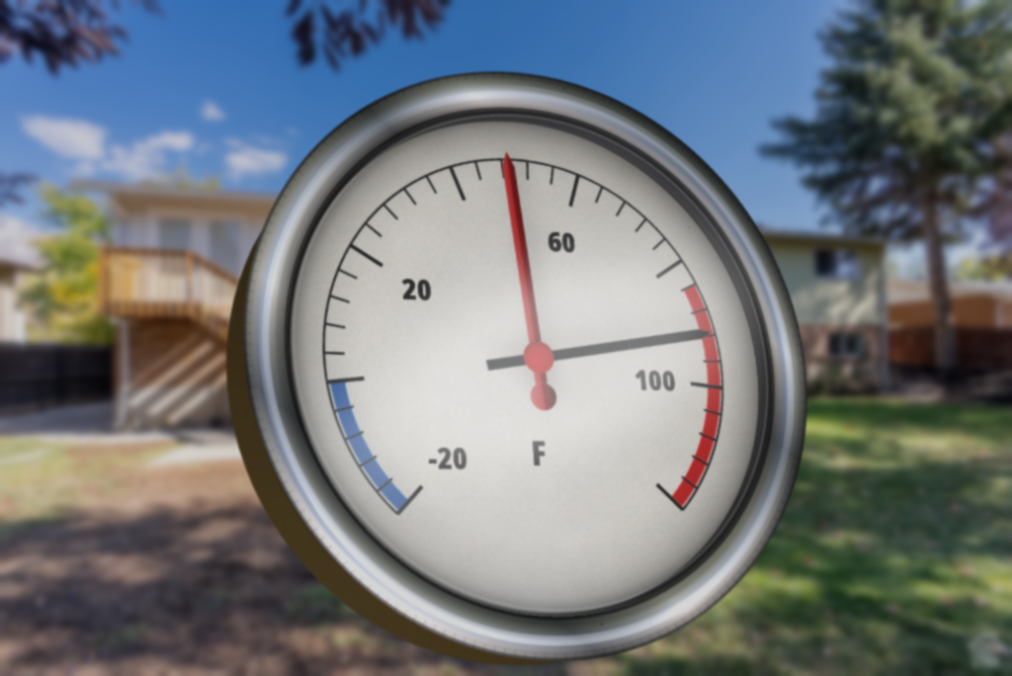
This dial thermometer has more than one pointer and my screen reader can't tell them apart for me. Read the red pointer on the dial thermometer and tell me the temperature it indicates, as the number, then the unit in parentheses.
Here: 48 (°F)
